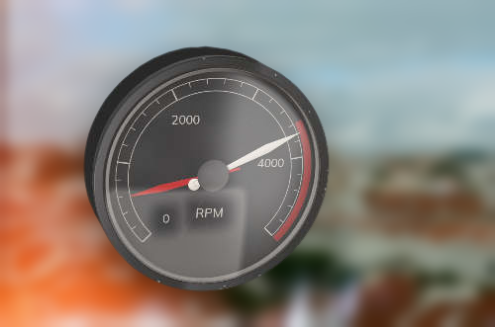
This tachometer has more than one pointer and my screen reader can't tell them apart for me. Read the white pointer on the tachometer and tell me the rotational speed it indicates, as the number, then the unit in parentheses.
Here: 3700 (rpm)
